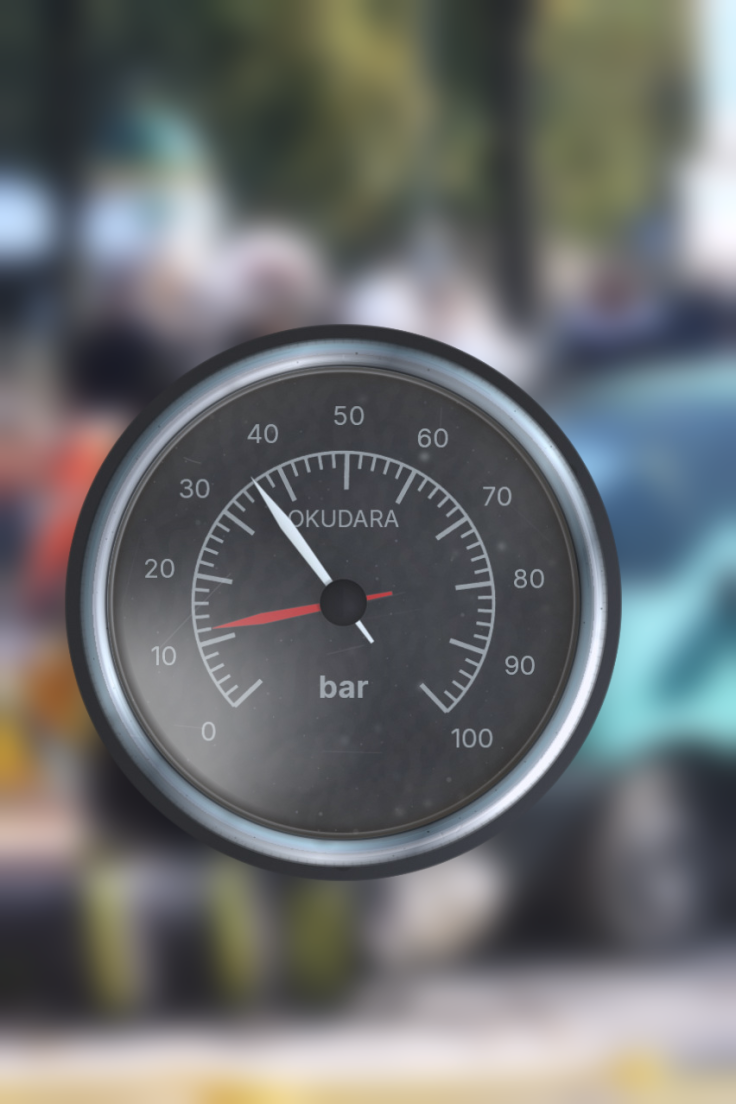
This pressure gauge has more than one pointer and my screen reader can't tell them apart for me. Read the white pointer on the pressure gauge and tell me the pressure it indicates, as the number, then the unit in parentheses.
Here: 36 (bar)
